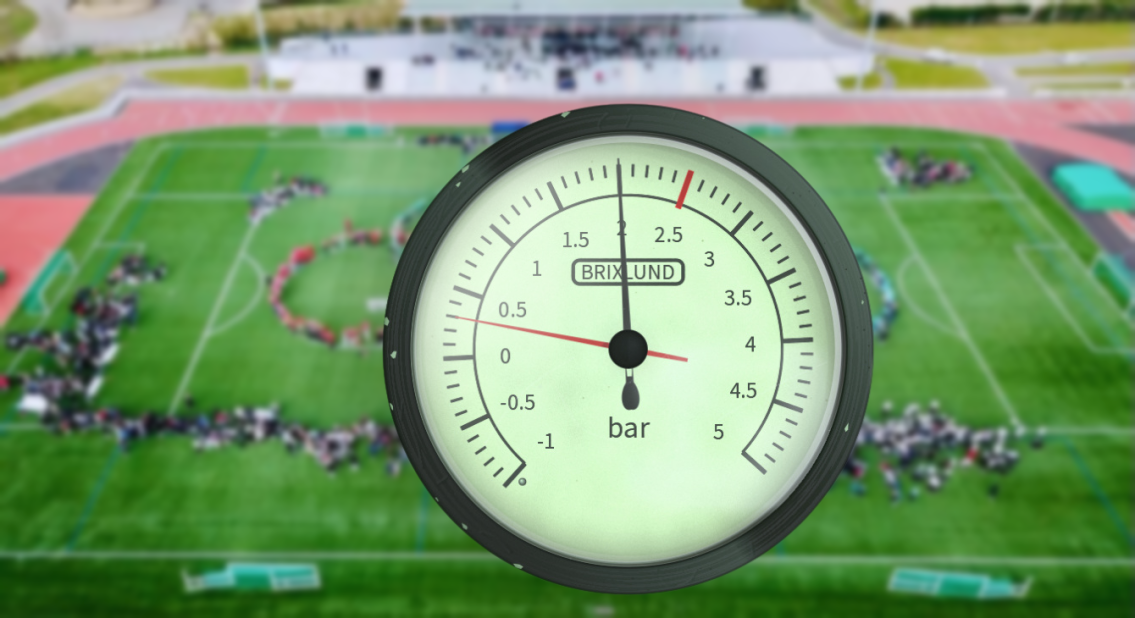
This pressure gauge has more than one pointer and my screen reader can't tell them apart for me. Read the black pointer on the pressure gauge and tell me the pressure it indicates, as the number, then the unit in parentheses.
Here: 2 (bar)
